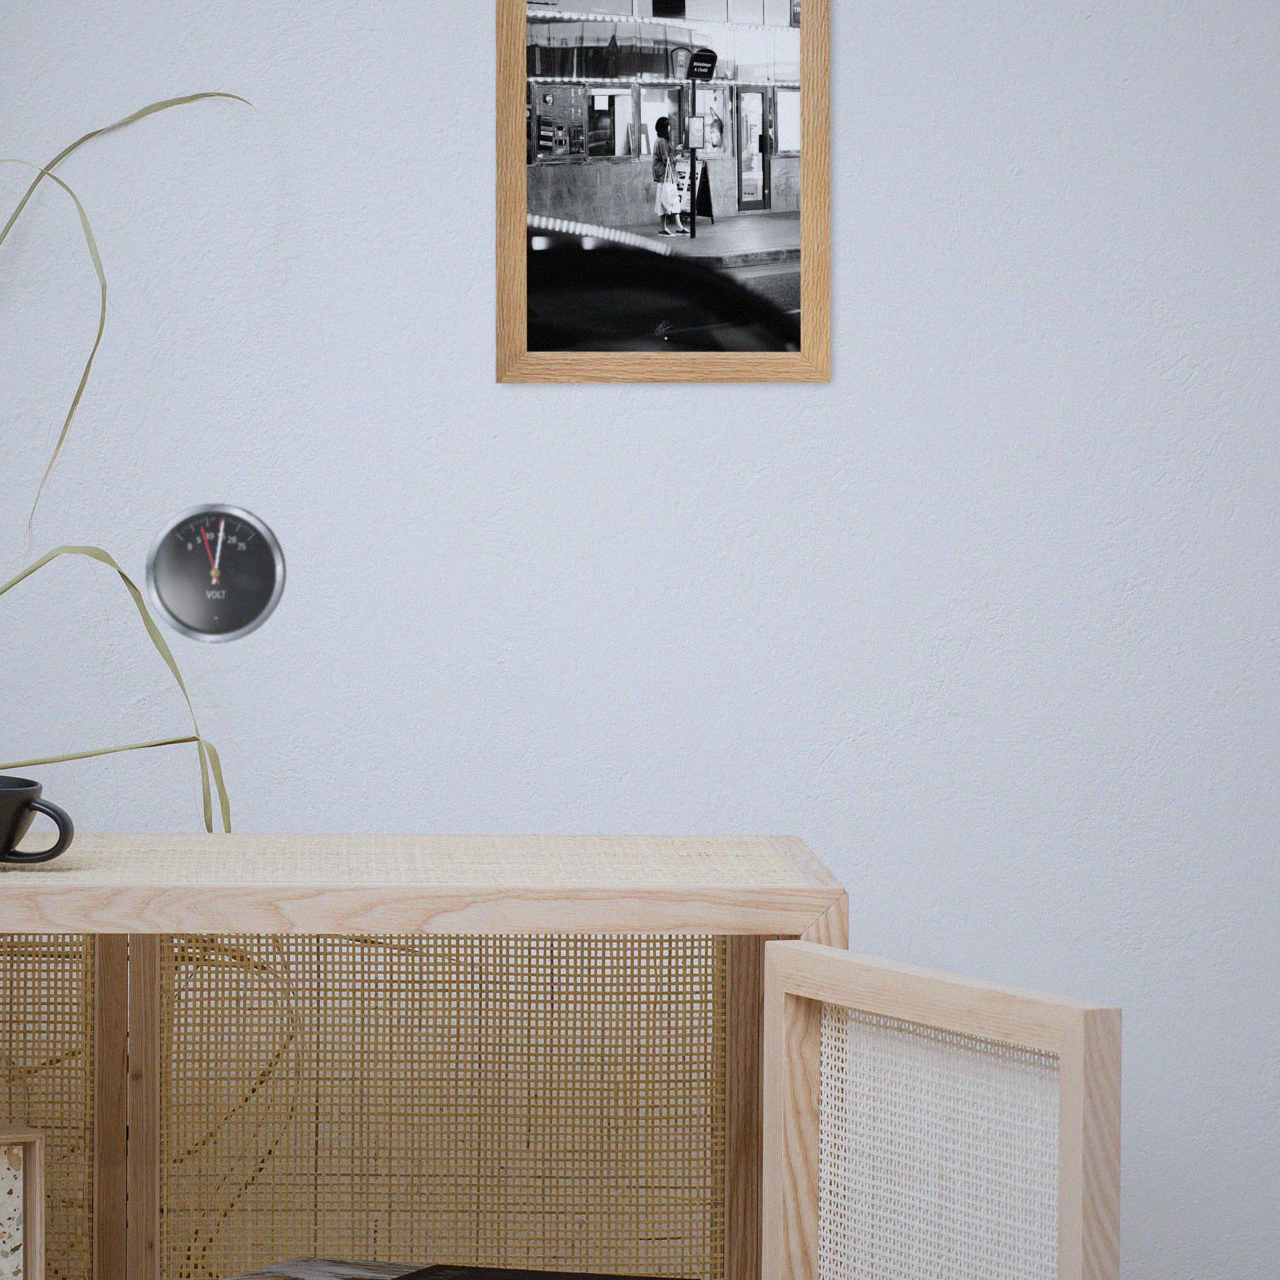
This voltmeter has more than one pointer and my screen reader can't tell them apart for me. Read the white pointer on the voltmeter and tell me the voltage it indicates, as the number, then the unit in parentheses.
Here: 15 (V)
